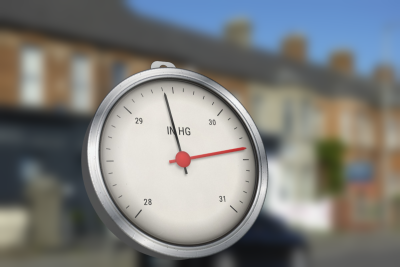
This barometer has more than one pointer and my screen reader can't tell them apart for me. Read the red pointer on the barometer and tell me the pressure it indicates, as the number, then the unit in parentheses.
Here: 30.4 (inHg)
